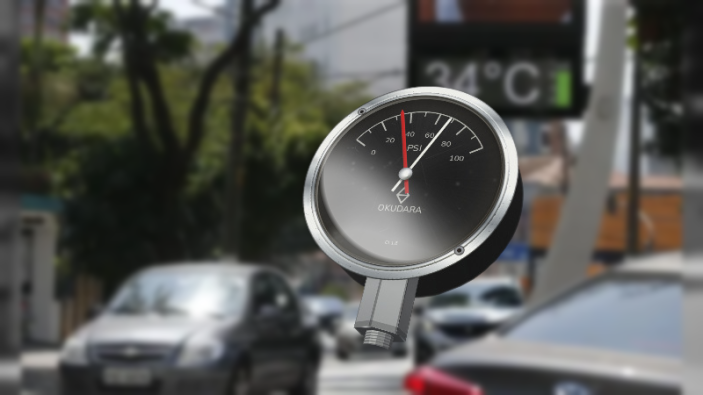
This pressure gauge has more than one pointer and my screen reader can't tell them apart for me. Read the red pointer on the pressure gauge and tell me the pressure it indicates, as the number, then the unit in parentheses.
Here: 35 (psi)
